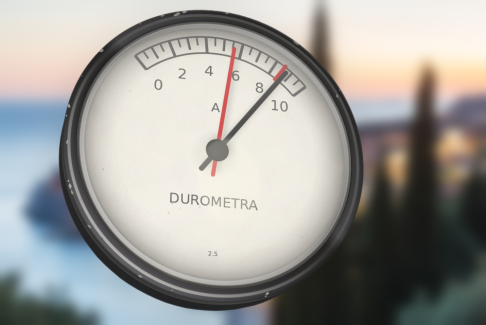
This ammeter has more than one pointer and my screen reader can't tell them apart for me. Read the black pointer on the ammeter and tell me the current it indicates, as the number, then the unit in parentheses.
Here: 8.75 (A)
